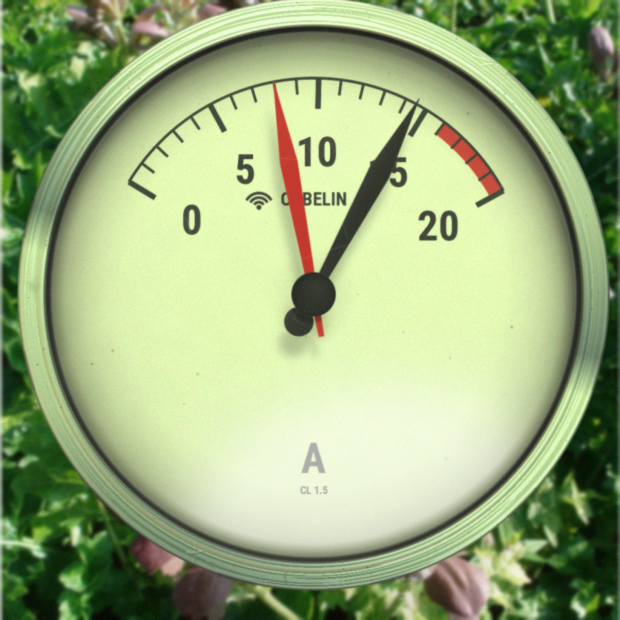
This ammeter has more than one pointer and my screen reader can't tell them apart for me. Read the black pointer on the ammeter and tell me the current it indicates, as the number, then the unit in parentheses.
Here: 14.5 (A)
